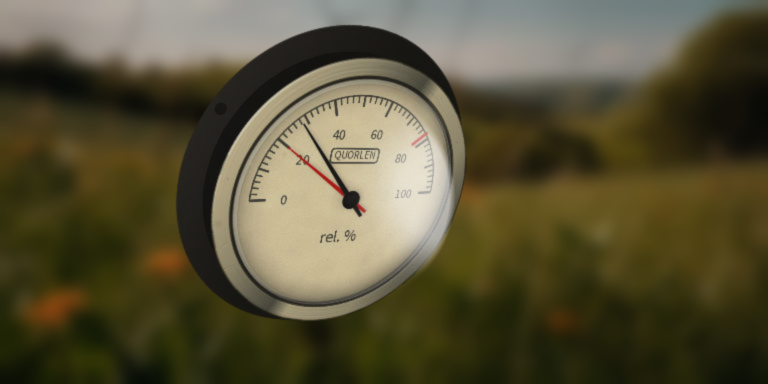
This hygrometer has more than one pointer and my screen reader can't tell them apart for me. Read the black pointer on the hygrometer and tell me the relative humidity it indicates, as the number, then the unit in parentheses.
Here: 28 (%)
